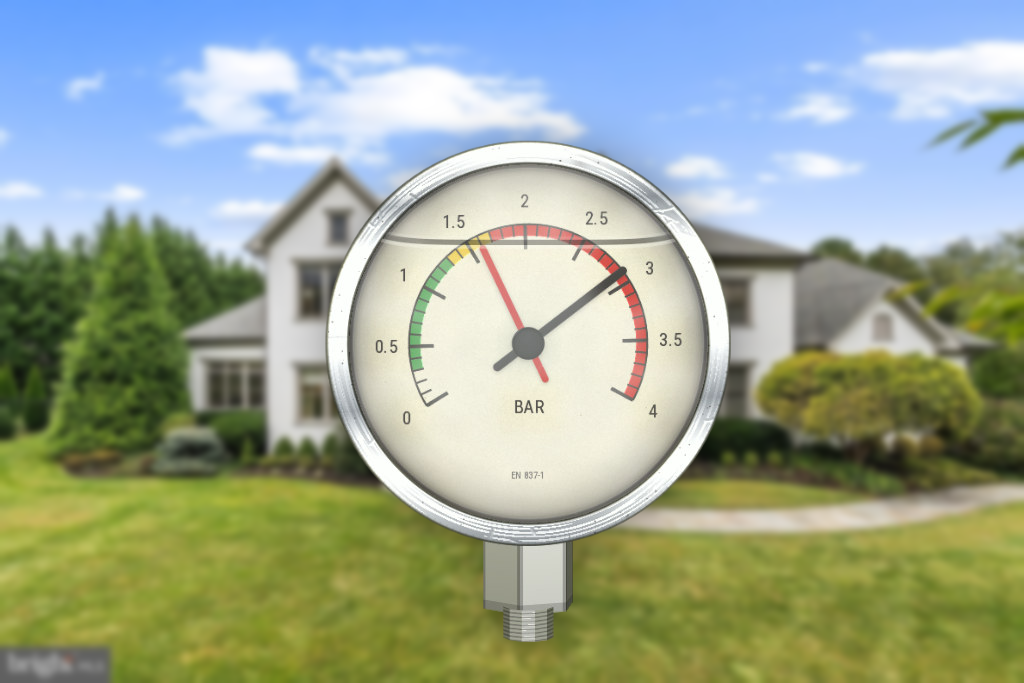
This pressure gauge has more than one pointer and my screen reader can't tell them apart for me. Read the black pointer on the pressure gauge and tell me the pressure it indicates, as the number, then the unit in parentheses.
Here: 2.9 (bar)
